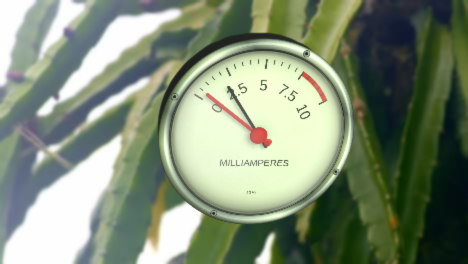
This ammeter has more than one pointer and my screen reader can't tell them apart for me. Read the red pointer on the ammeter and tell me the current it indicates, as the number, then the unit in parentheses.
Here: 0.5 (mA)
